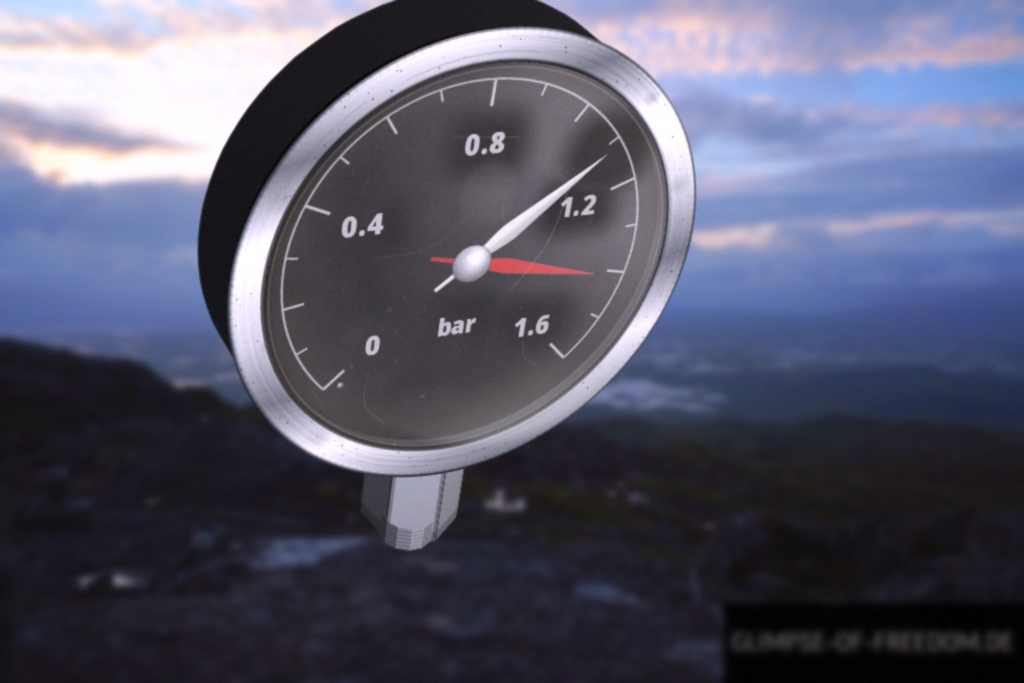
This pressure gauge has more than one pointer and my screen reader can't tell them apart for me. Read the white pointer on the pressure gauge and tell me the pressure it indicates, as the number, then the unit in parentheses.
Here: 1.1 (bar)
